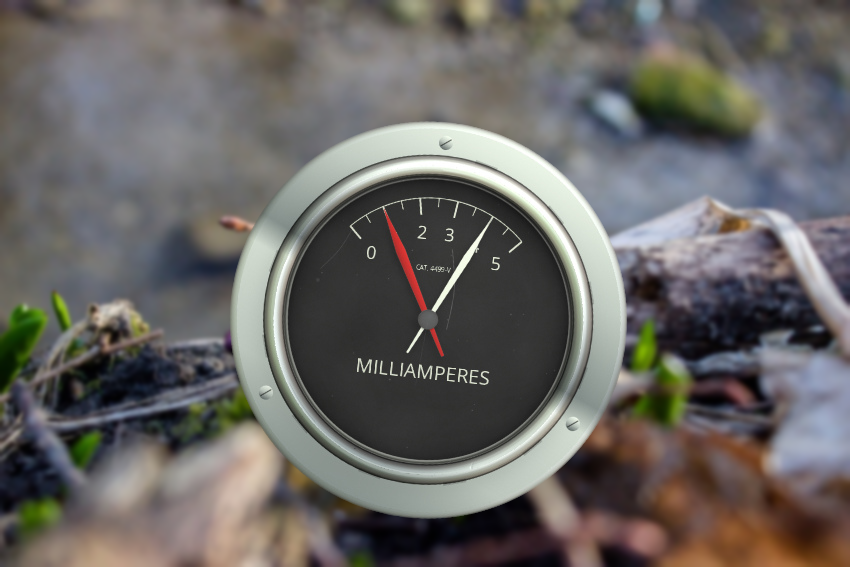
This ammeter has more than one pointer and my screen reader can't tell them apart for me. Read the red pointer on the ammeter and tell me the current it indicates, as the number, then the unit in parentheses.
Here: 1 (mA)
